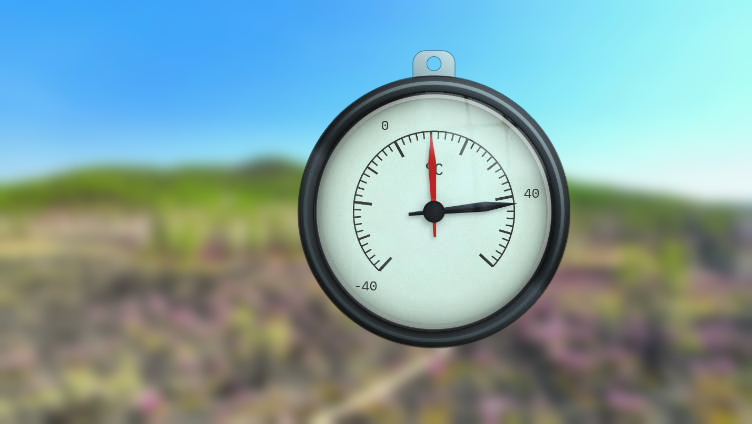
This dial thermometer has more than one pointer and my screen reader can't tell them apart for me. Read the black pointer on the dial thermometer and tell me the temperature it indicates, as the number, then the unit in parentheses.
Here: 42 (°C)
